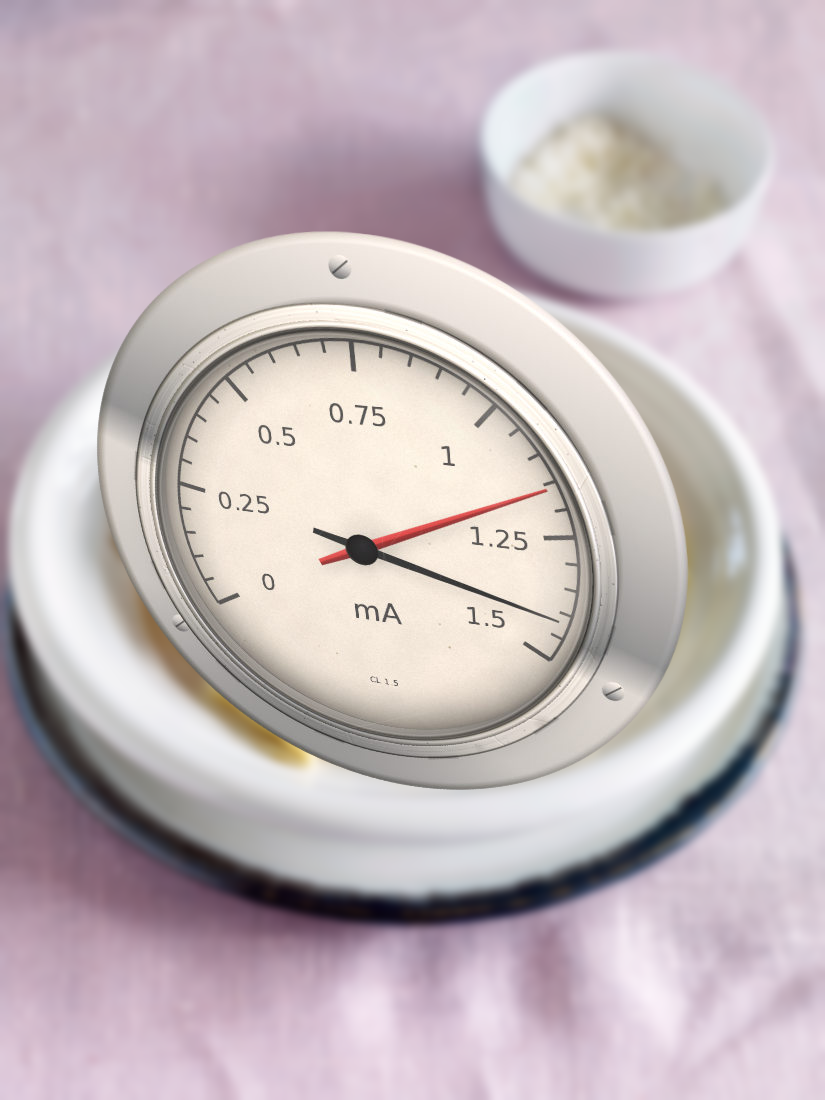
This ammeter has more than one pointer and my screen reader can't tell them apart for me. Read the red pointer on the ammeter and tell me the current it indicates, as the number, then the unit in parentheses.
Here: 1.15 (mA)
